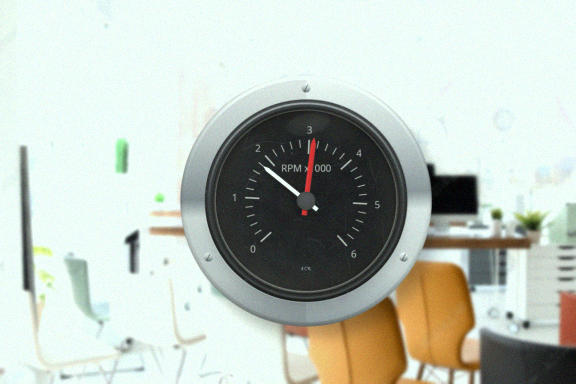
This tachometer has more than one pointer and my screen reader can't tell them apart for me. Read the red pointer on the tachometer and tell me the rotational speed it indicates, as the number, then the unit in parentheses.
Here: 3100 (rpm)
